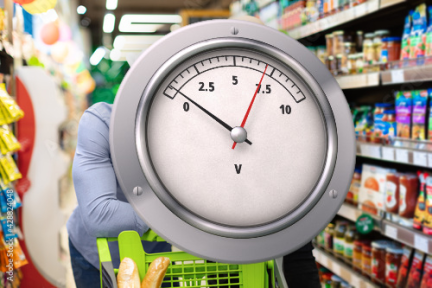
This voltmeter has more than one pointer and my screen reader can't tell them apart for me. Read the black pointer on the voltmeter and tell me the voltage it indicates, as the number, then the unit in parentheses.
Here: 0.5 (V)
